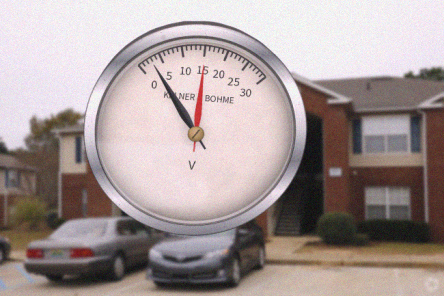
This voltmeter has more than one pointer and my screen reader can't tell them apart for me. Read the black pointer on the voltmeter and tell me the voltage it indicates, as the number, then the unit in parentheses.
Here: 3 (V)
